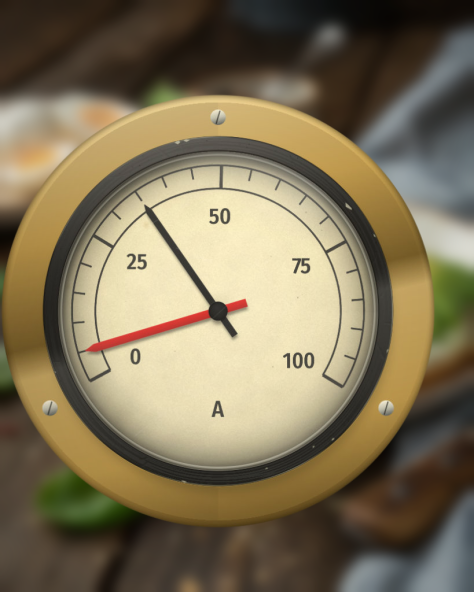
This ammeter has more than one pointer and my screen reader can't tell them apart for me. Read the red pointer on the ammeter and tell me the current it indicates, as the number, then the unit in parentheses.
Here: 5 (A)
